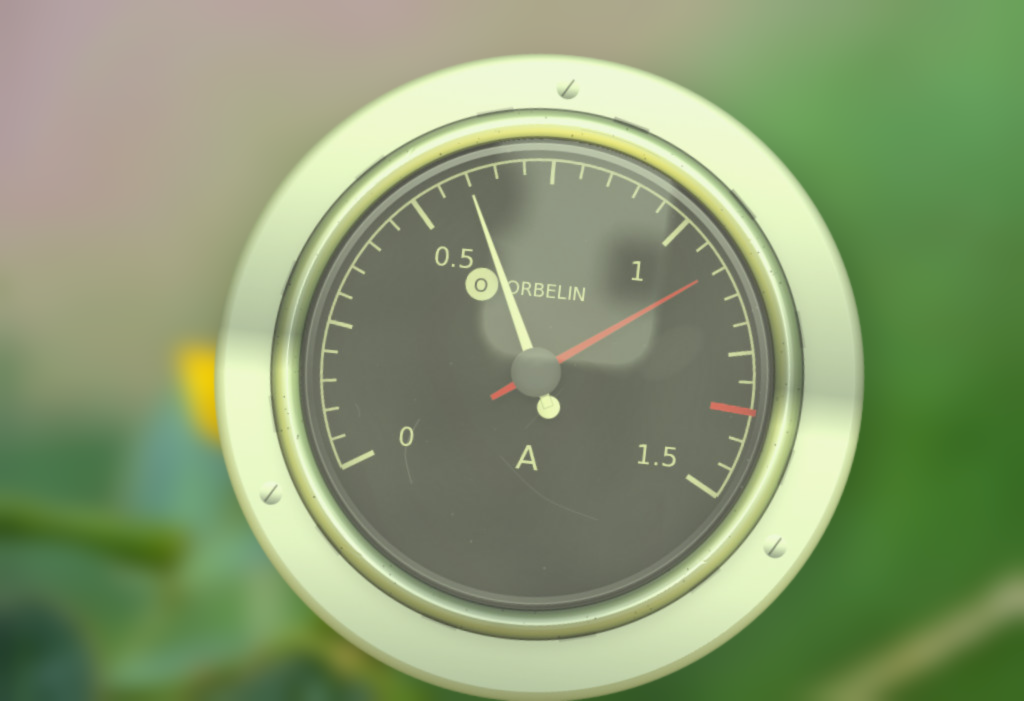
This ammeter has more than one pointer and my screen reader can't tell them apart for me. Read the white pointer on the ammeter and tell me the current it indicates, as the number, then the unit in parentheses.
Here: 0.6 (A)
